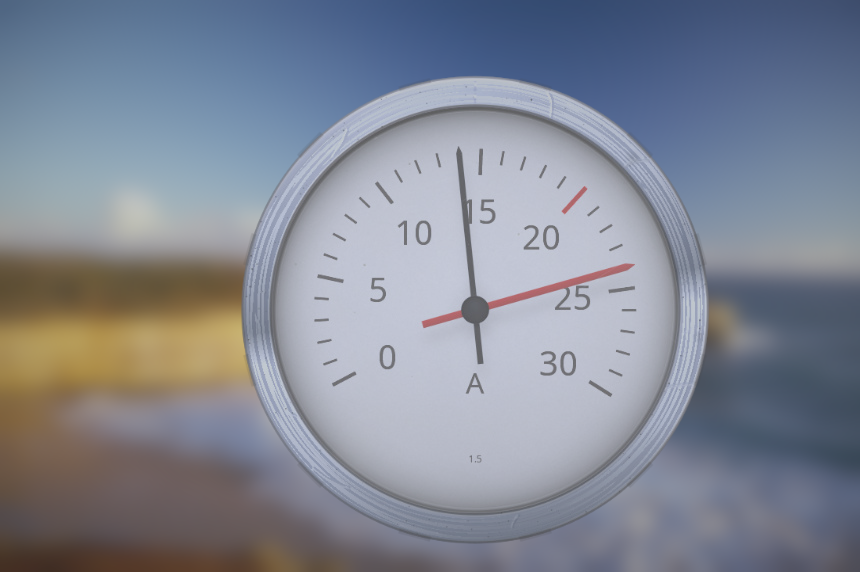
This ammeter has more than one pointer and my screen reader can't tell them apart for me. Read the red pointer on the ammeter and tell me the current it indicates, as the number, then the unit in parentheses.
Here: 24 (A)
